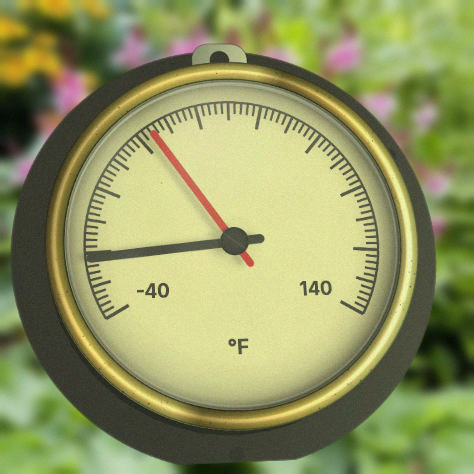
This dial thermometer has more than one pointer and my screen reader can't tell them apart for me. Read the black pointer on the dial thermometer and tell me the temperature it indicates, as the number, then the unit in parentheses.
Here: -22 (°F)
